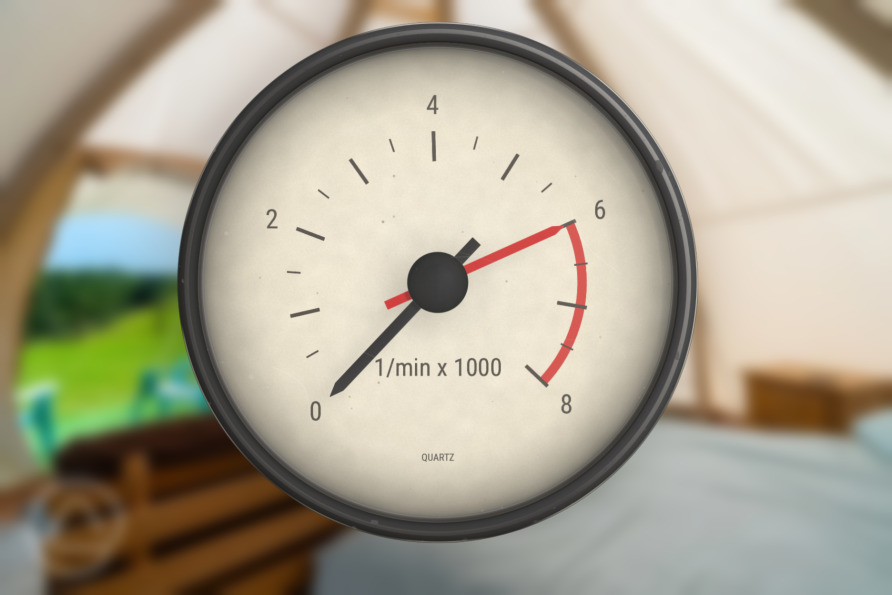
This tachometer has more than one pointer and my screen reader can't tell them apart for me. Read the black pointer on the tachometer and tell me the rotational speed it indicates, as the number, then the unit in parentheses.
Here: 0 (rpm)
